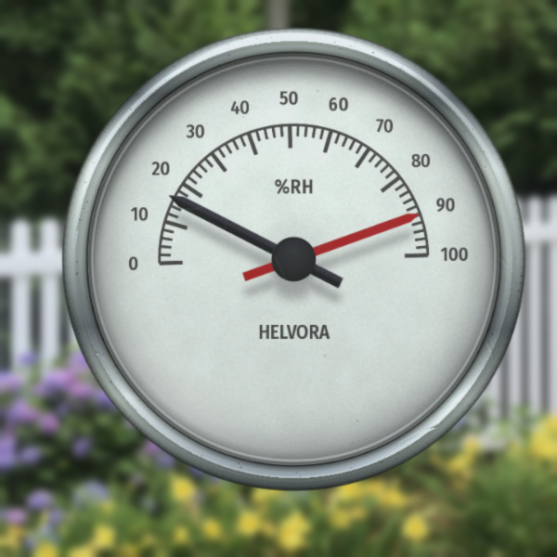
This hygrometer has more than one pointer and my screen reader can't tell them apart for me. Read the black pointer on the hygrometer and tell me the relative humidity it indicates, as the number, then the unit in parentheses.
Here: 16 (%)
